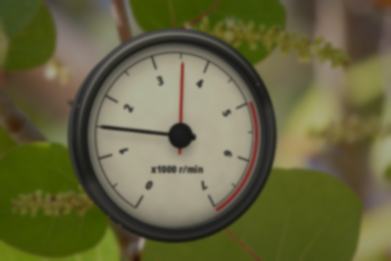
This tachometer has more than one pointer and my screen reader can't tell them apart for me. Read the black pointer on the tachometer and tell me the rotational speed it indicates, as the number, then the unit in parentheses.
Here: 1500 (rpm)
